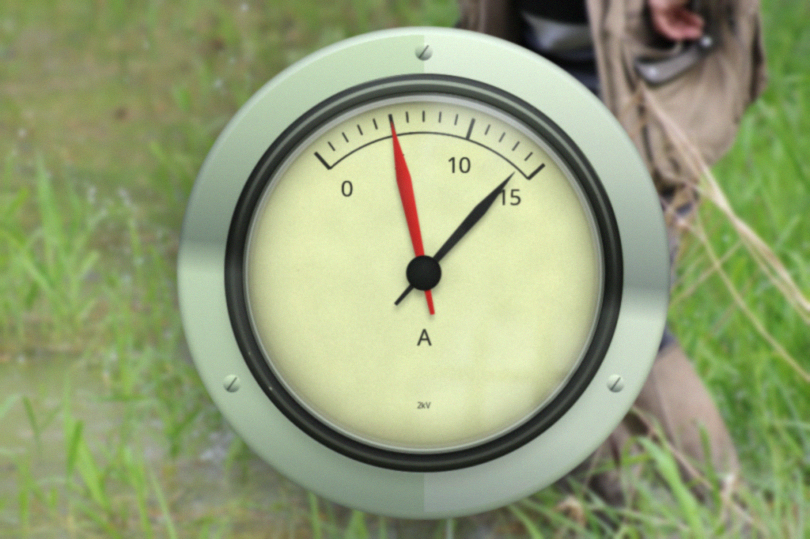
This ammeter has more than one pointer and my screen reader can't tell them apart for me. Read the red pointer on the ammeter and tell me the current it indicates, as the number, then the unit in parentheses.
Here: 5 (A)
